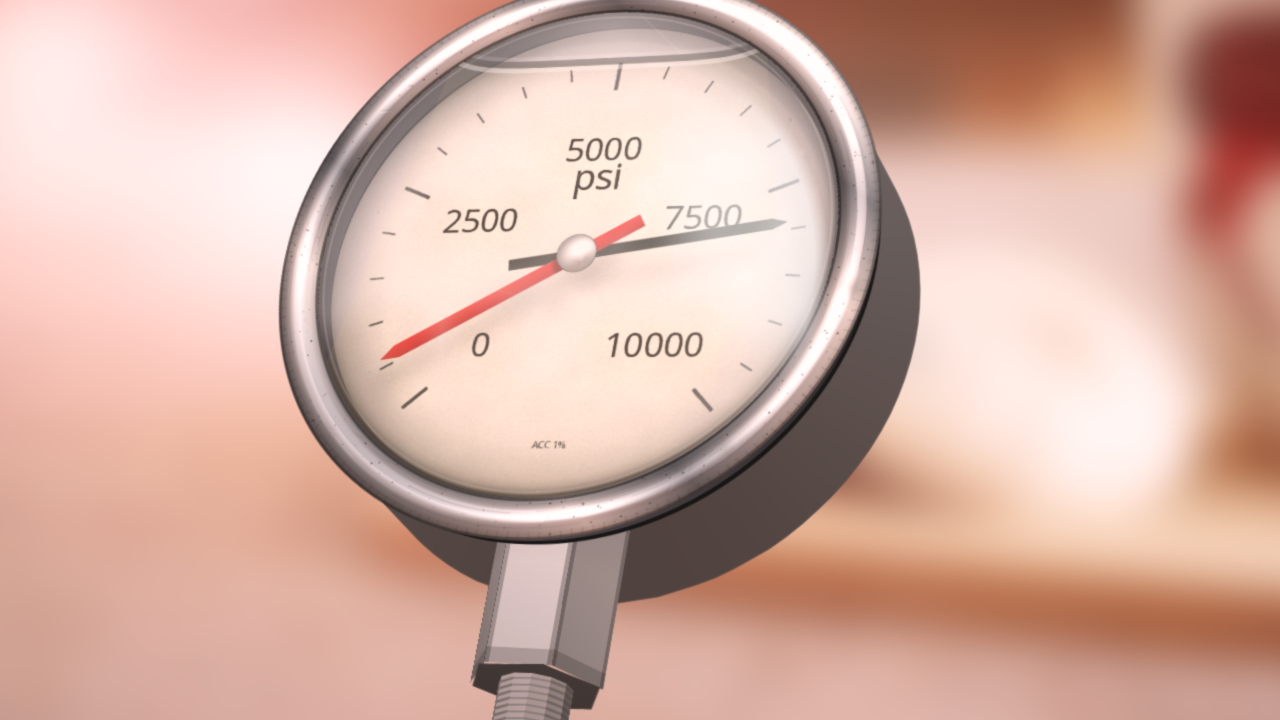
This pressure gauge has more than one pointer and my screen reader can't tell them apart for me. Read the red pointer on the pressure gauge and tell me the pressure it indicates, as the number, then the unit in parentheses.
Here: 500 (psi)
